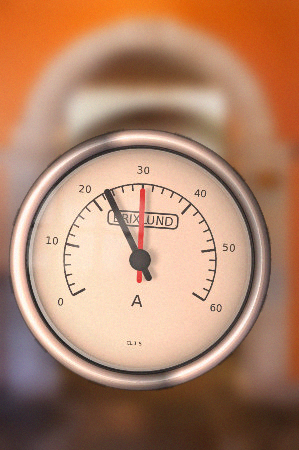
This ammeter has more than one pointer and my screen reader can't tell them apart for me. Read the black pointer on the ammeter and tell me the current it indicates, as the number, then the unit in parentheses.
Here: 23 (A)
